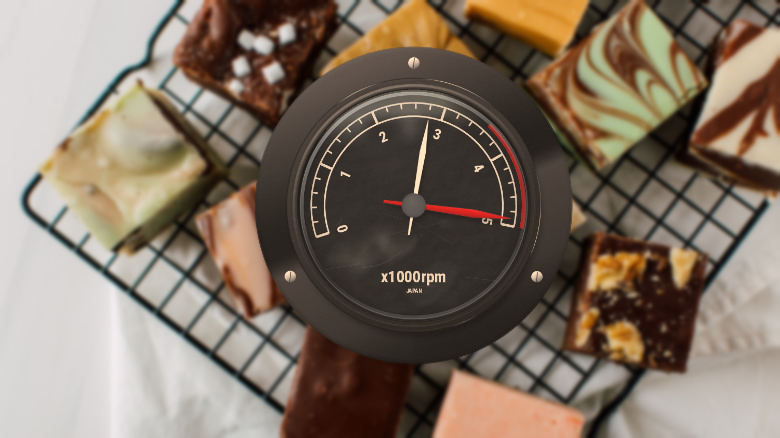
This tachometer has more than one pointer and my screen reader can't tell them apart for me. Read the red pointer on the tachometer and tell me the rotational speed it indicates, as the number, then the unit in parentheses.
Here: 4900 (rpm)
